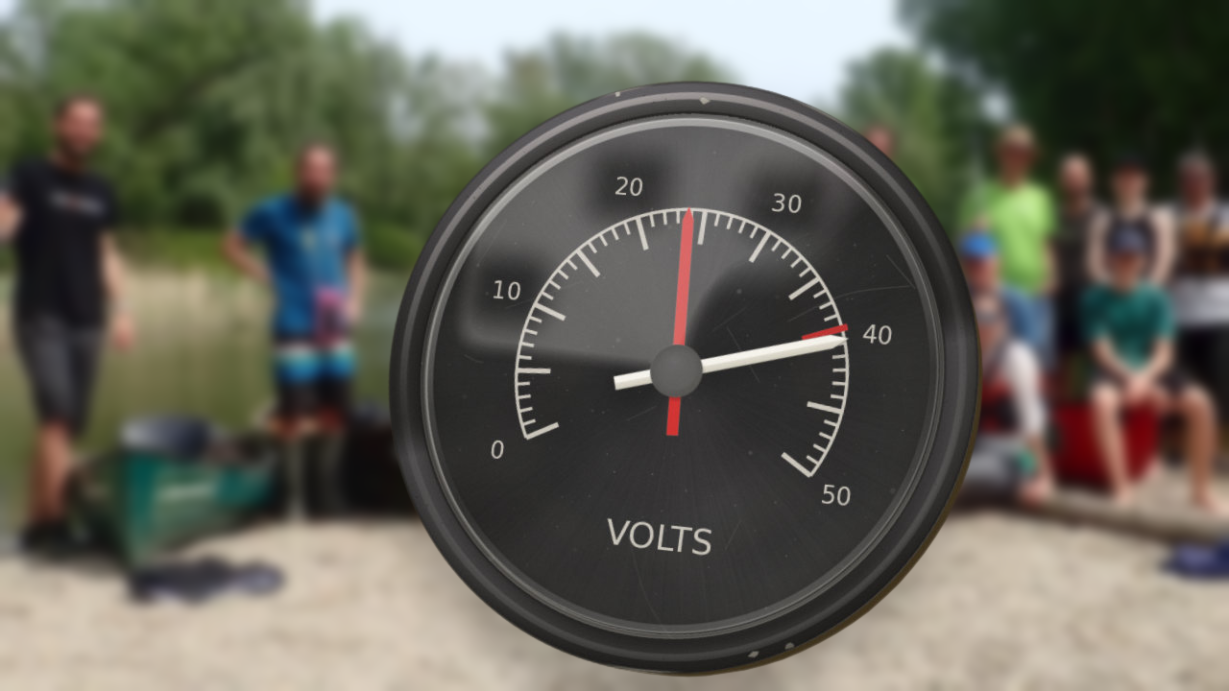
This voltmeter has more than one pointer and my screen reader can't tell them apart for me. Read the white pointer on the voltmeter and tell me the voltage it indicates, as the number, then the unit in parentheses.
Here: 40 (V)
